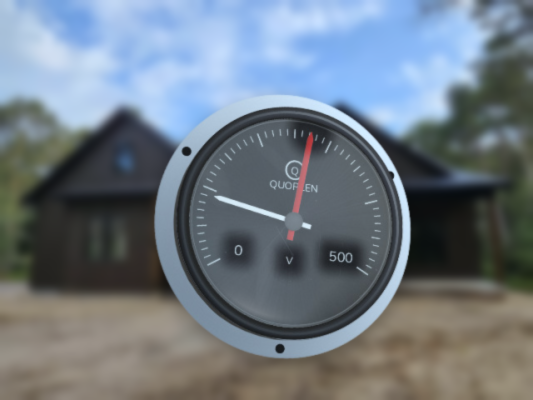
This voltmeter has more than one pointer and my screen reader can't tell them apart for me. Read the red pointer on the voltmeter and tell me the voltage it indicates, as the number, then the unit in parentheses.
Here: 270 (V)
